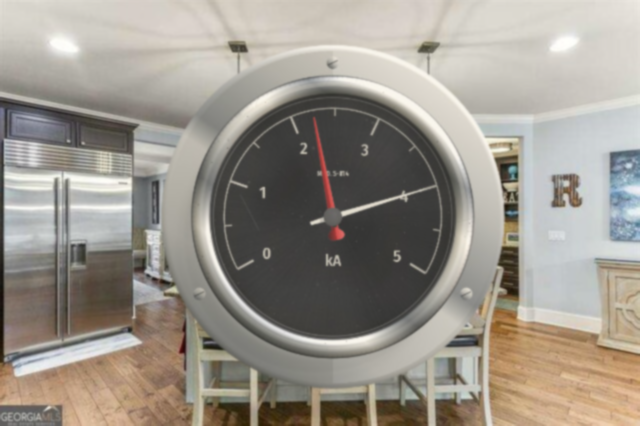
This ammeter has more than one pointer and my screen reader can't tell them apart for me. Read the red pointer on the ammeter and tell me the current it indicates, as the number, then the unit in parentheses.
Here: 2.25 (kA)
